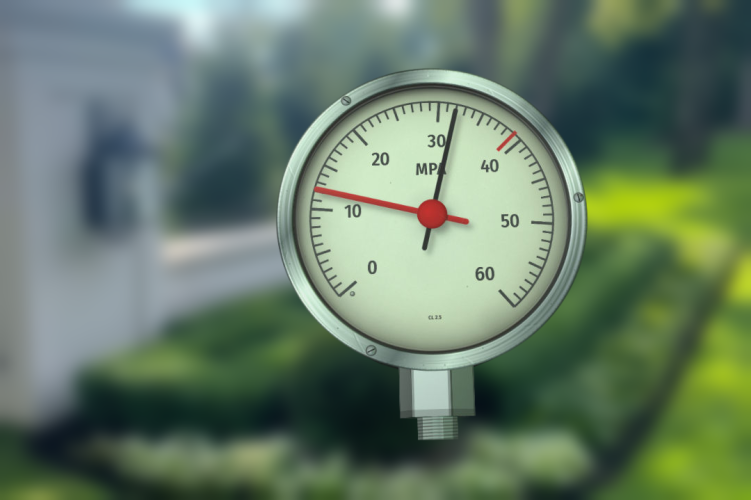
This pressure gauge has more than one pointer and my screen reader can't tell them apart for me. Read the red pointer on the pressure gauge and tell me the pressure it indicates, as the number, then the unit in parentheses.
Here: 12 (MPa)
